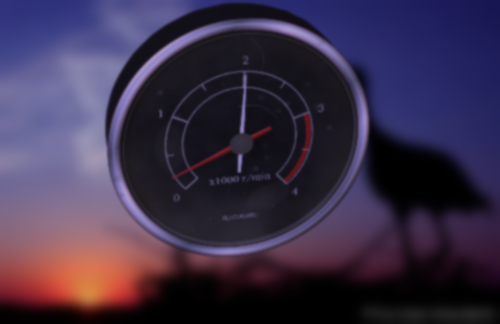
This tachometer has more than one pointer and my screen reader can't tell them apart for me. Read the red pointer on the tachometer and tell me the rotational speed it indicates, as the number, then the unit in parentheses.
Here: 250 (rpm)
